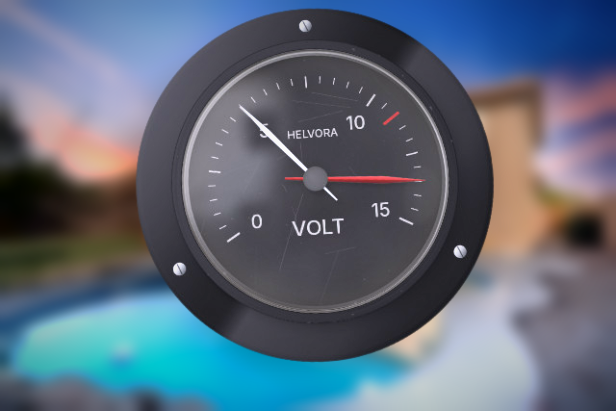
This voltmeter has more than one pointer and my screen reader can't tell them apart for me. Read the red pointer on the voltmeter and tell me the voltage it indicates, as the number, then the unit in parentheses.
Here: 13.5 (V)
